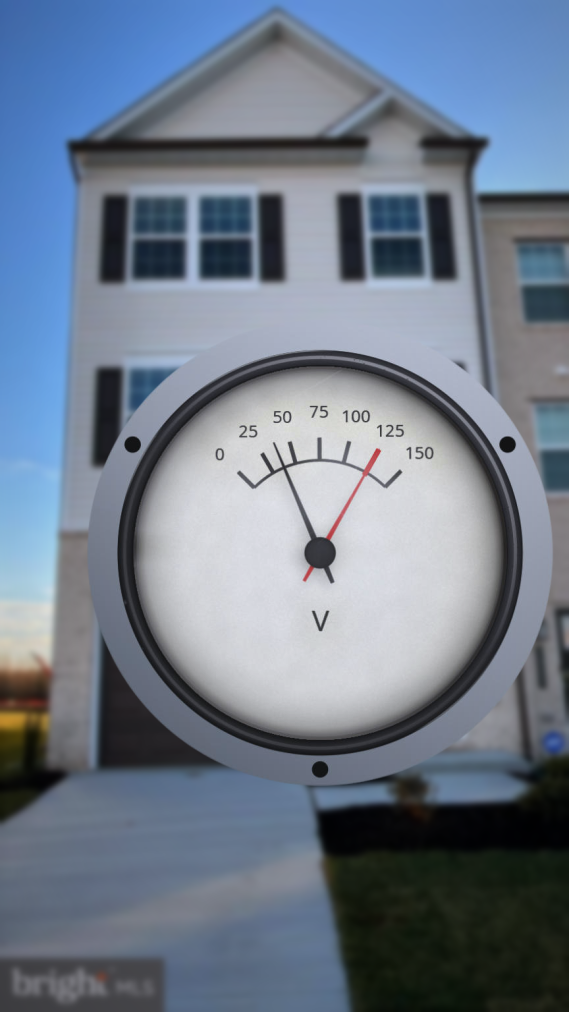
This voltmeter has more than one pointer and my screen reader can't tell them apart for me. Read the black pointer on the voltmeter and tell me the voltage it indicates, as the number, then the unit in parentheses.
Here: 37.5 (V)
